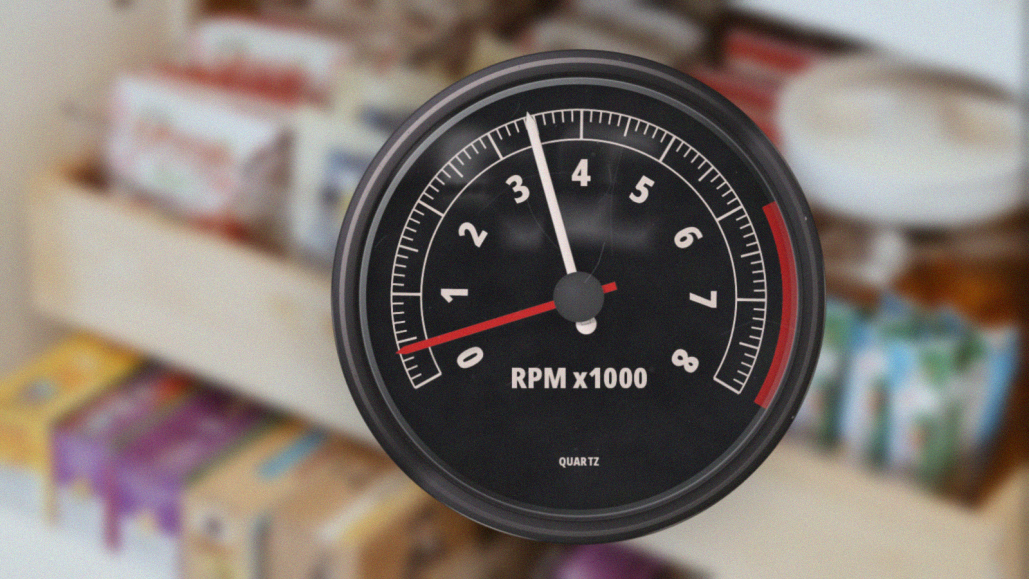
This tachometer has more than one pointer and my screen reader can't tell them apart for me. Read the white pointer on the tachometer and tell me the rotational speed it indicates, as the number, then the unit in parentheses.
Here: 3450 (rpm)
